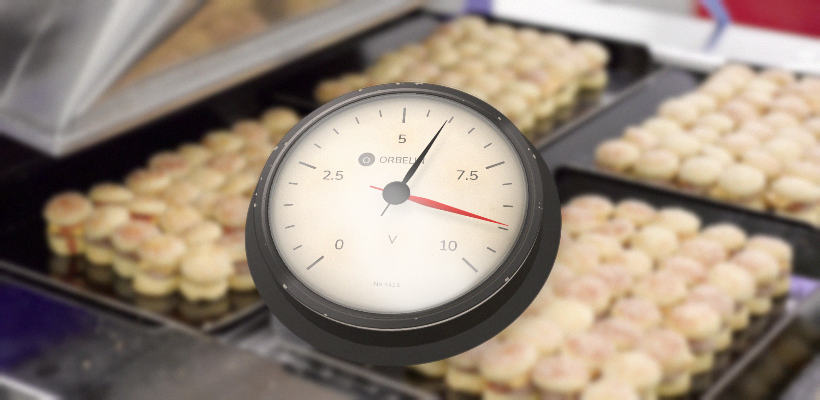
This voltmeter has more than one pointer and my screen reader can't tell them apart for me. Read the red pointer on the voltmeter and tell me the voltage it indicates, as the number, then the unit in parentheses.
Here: 9 (V)
